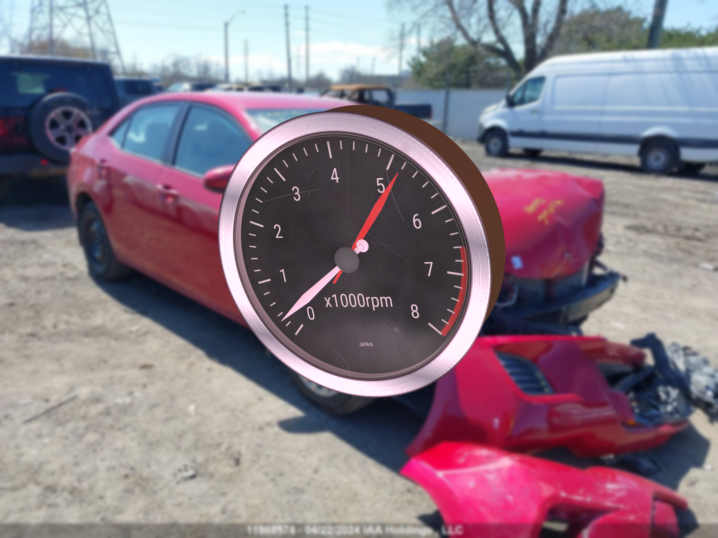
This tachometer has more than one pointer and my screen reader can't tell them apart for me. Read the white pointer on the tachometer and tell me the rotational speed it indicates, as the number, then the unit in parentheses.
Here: 300 (rpm)
